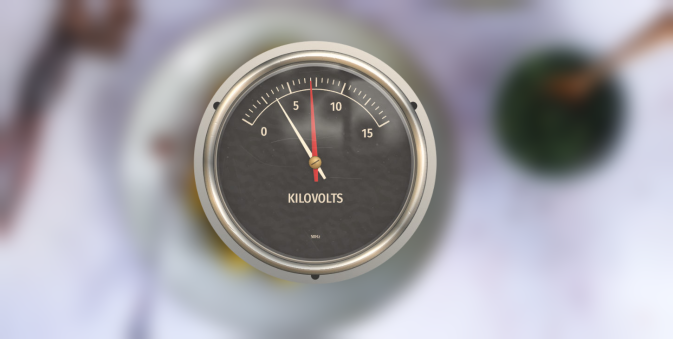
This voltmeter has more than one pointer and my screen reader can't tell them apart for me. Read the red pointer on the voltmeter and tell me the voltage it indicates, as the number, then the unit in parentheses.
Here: 7 (kV)
